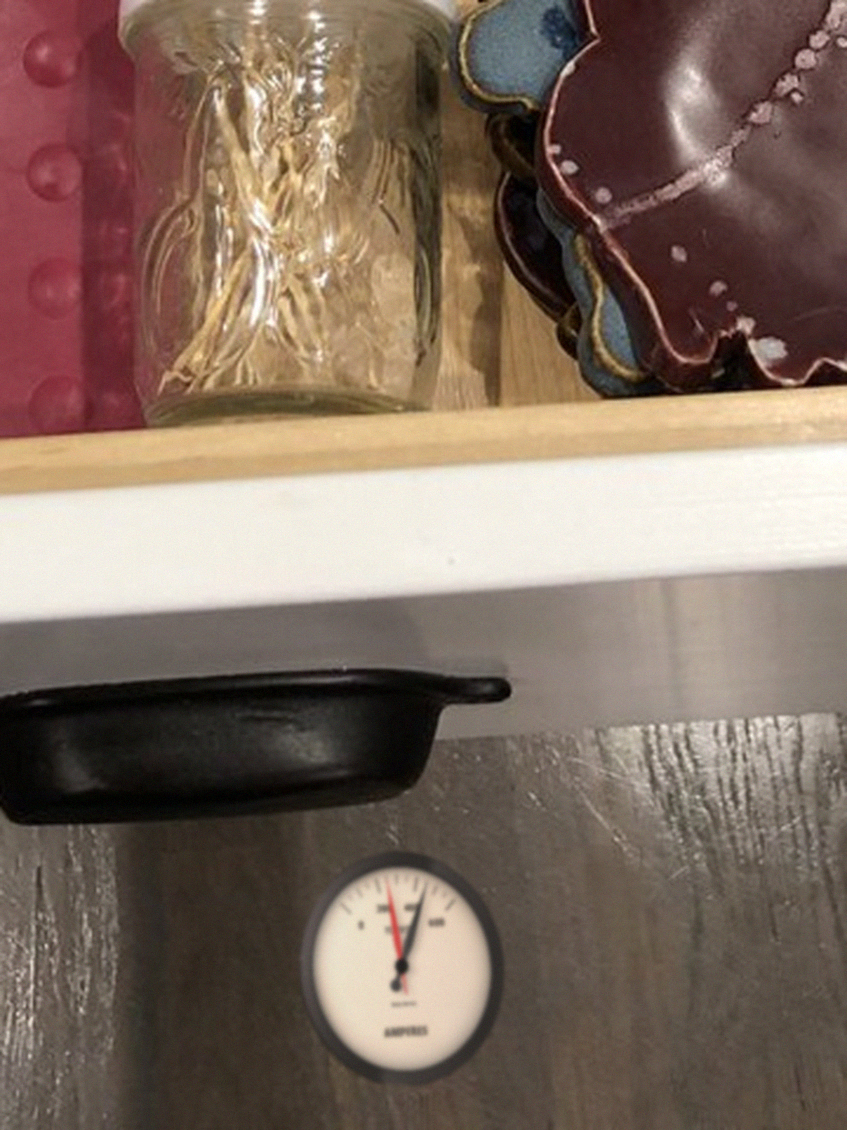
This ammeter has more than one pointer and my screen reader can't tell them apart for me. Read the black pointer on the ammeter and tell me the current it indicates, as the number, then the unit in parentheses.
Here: 450 (A)
